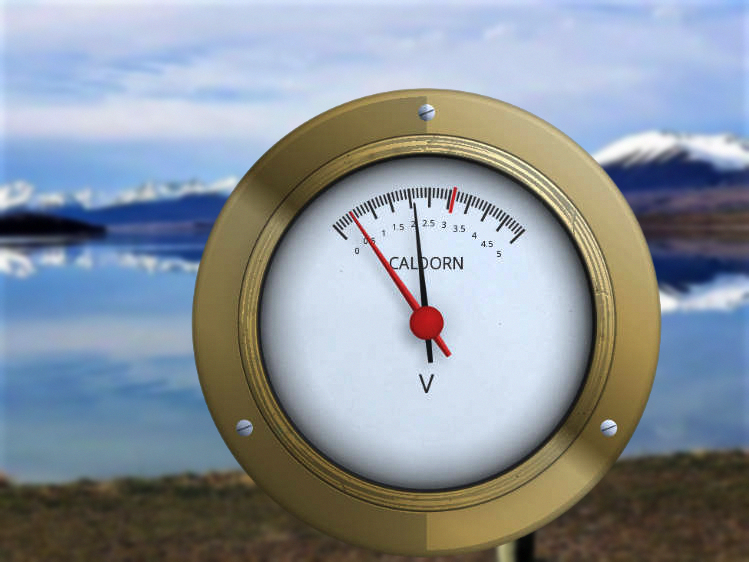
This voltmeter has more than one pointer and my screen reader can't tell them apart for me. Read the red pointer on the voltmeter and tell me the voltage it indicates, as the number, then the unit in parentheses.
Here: 0.5 (V)
